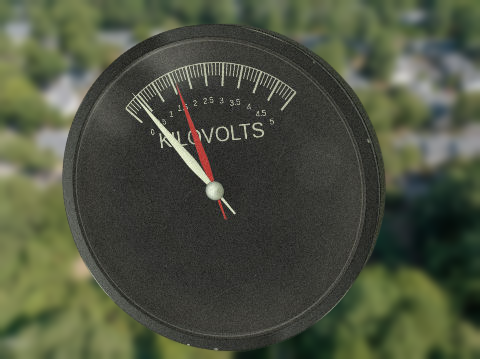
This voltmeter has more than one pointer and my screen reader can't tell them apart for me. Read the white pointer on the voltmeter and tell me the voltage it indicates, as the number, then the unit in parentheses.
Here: 0.5 (kV)
